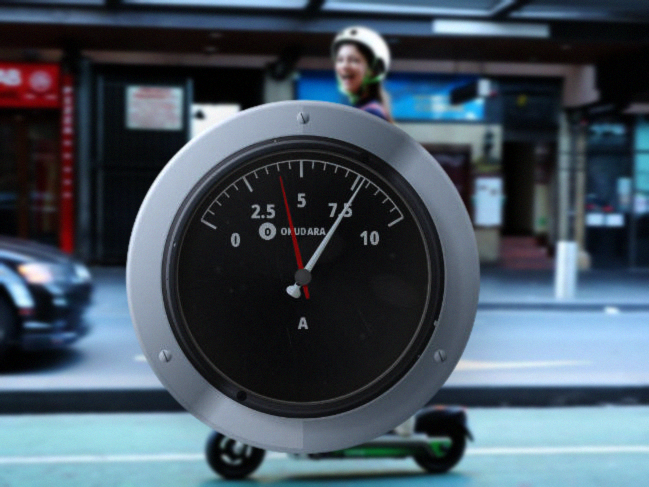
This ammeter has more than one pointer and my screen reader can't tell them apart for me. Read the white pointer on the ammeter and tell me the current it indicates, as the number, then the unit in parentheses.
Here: 7.75 (A)
